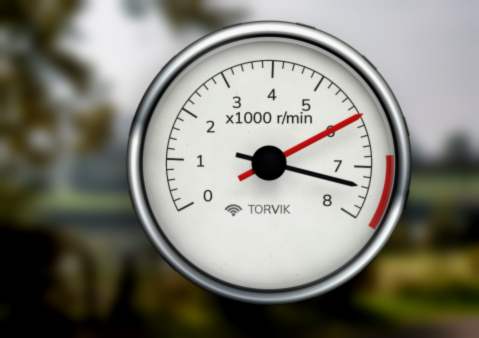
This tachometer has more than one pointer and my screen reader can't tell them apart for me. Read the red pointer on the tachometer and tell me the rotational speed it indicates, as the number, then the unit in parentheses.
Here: 6000 (rpm)
